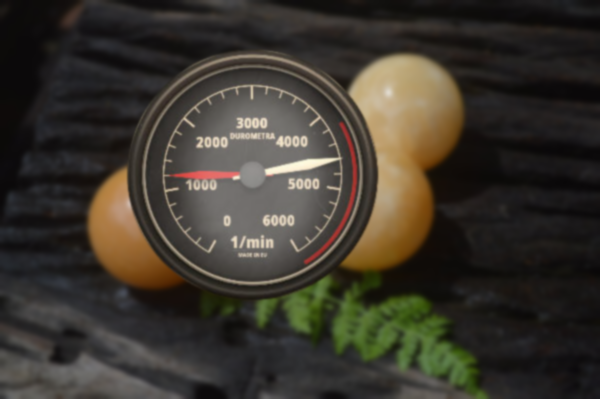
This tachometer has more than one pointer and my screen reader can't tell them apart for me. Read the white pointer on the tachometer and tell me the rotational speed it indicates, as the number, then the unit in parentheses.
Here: 4600 (rpm)
